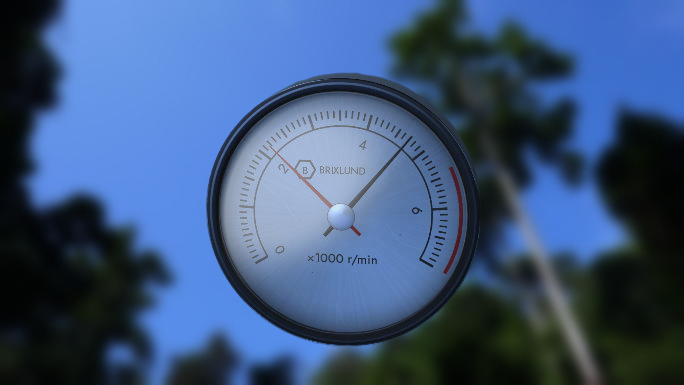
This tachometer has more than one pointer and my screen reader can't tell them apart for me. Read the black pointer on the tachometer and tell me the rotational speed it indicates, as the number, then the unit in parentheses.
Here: 4700 (rpm)
